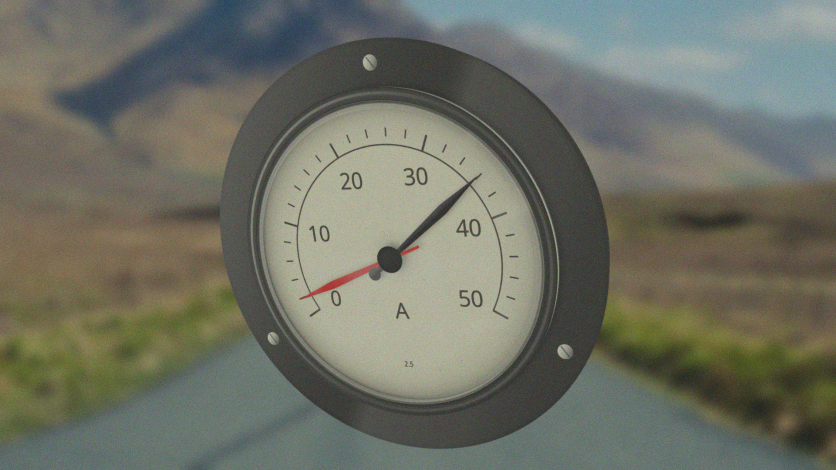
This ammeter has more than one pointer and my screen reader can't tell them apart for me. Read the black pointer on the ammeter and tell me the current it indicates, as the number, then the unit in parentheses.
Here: 36 (A)
